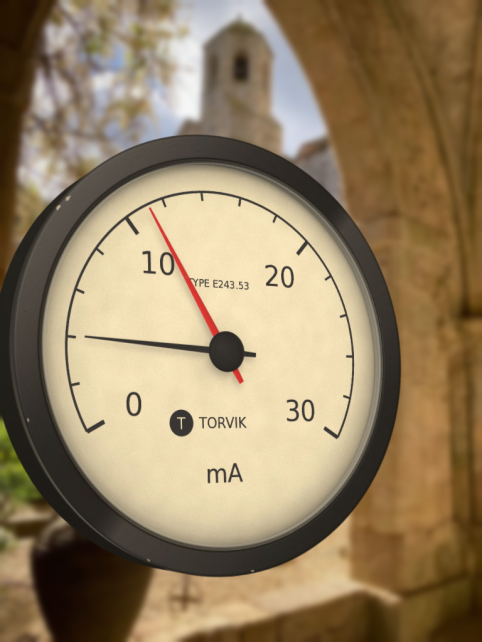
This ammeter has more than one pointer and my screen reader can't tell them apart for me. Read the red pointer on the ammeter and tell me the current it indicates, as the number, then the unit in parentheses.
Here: 11 (mA)
